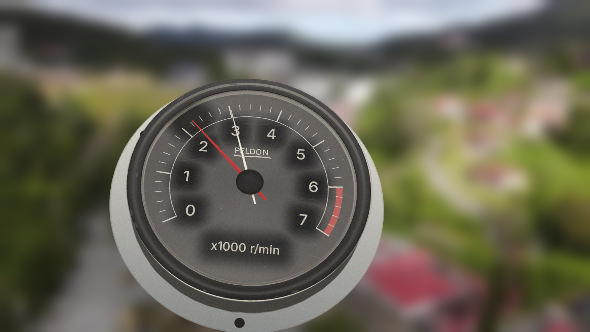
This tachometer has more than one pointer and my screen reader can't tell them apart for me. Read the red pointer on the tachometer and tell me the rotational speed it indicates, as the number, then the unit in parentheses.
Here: 2200 (rpm)
